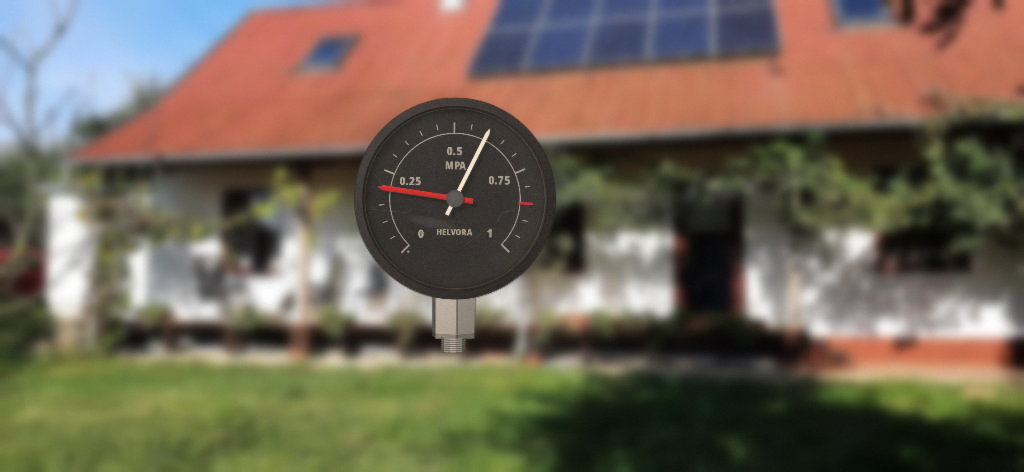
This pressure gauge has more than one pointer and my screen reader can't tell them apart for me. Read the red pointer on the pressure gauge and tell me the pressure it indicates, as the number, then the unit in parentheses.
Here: 0.2 (MPa)
